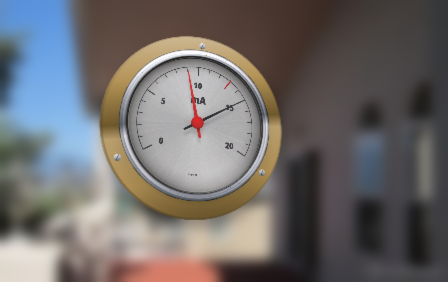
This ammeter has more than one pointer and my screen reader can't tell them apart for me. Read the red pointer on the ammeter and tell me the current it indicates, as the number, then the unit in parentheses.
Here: 9 (mA)
